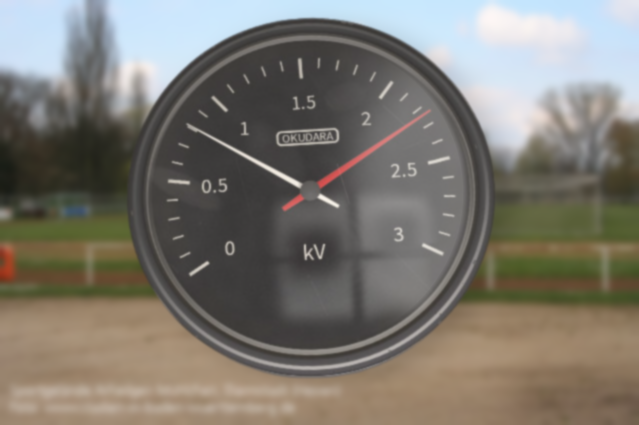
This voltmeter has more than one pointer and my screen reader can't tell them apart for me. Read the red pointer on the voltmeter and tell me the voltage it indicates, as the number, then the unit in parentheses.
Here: 2.25 (kV)
